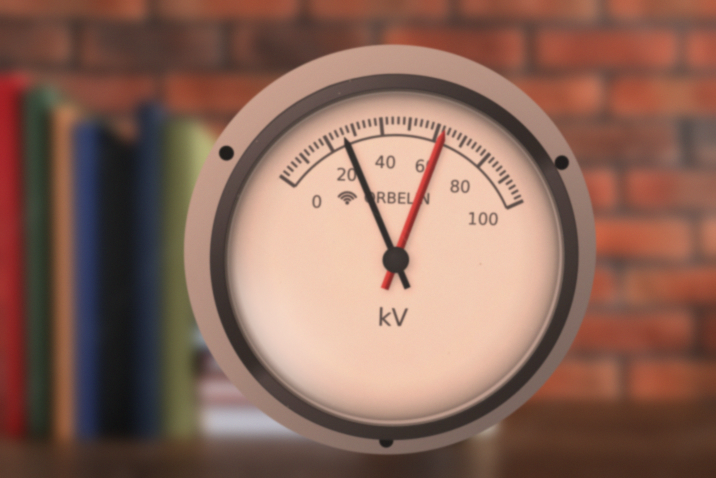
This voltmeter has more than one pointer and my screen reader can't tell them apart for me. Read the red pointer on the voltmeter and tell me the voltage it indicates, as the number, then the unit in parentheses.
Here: 62 (kV)
